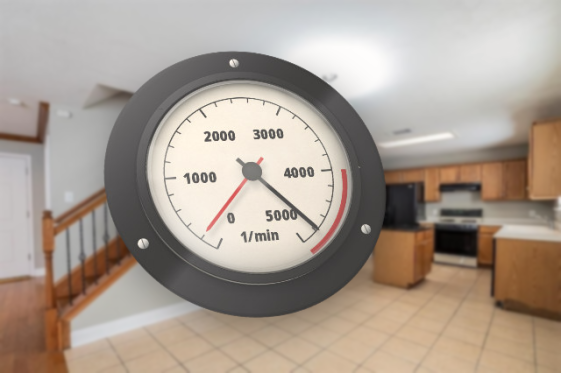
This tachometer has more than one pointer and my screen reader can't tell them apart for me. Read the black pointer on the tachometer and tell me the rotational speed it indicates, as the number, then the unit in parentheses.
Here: 4800 (rpm)
